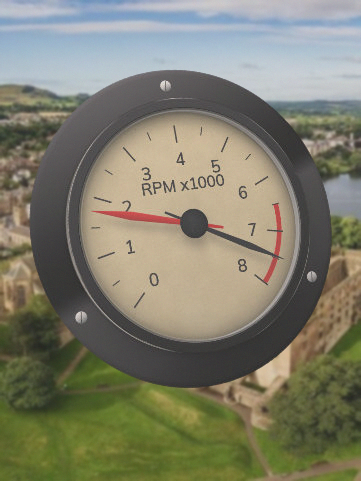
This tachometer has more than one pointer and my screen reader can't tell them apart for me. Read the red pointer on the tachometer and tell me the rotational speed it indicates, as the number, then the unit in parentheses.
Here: 1750 (rpm)
